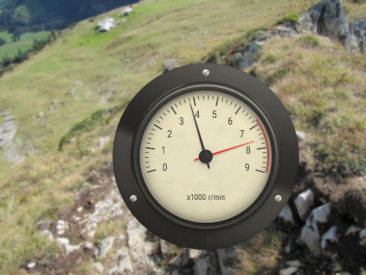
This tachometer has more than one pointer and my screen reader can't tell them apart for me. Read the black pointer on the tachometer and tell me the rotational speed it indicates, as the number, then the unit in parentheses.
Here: 3800 (rpm)
